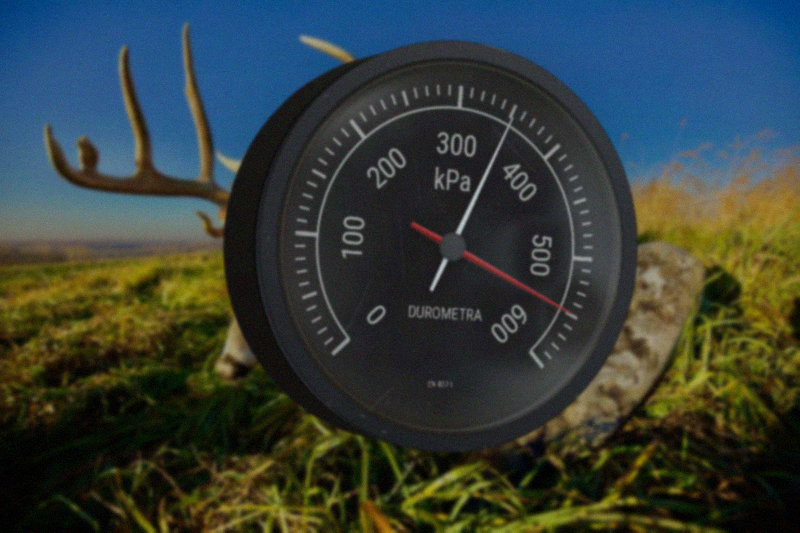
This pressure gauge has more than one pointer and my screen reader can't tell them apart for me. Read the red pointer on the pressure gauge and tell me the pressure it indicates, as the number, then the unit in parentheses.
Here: 550 (kPa)
